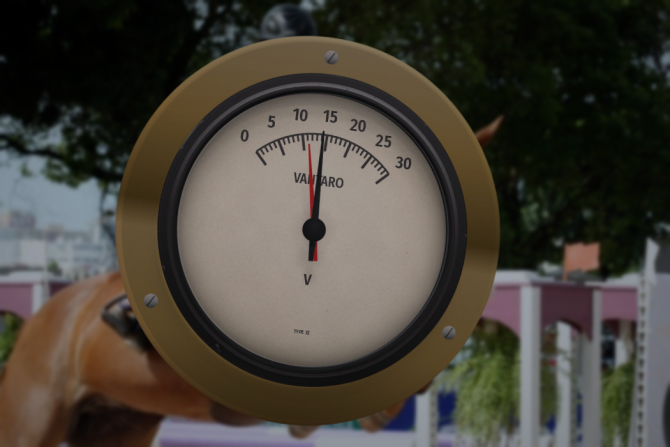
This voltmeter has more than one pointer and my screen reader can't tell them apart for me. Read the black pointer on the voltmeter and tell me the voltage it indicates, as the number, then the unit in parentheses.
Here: 14 (V)
